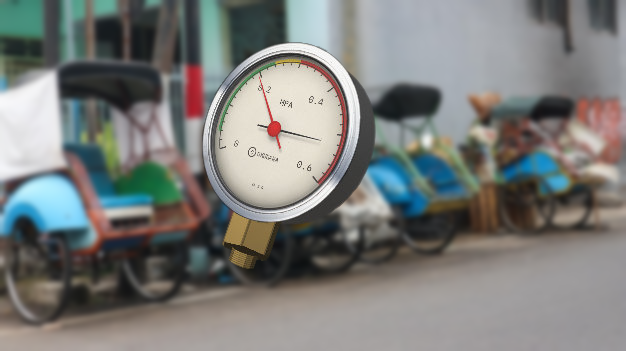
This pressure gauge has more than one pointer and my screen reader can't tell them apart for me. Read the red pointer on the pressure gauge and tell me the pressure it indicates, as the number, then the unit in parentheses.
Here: 0.2 (MPa)
